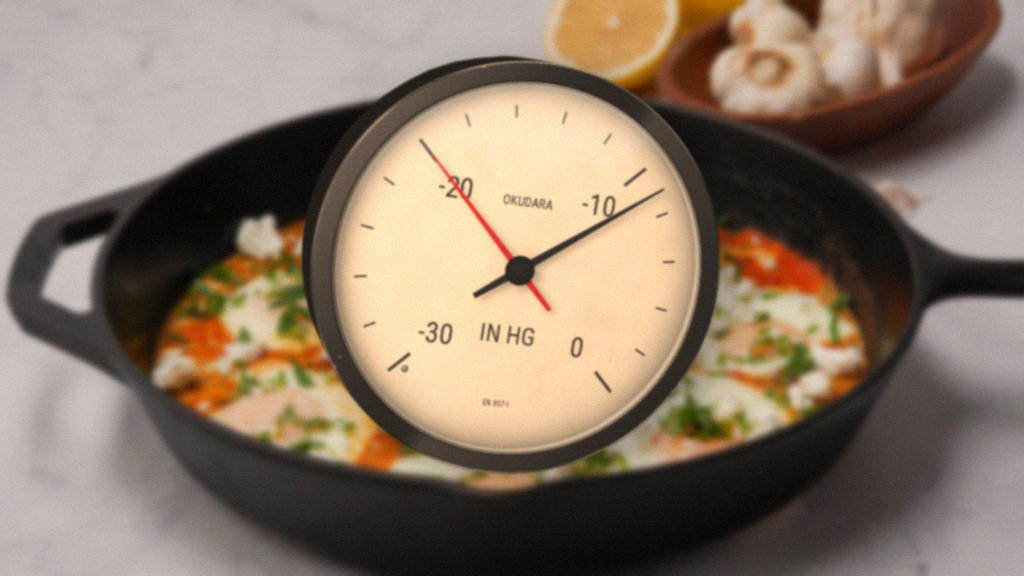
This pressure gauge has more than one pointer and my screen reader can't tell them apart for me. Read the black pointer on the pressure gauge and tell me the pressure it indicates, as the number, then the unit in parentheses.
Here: -9 (inHg)
